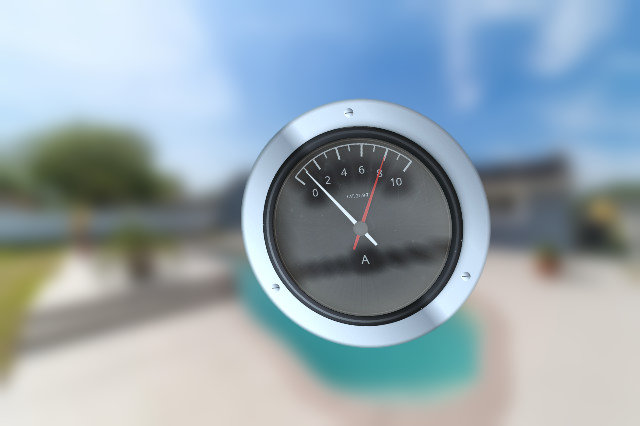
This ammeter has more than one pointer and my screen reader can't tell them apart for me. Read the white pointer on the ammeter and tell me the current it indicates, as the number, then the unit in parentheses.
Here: 1 (A)
